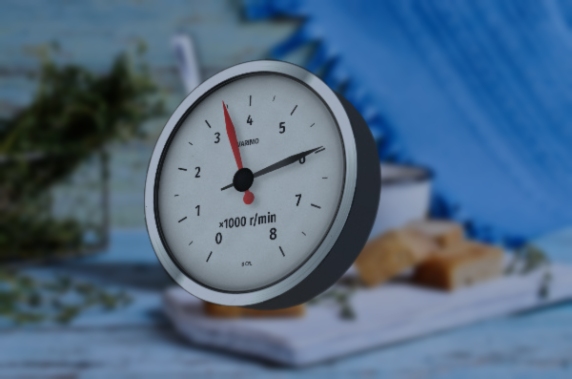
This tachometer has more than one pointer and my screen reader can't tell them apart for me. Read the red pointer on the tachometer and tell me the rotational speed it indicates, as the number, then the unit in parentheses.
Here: 3500 (rpm)
